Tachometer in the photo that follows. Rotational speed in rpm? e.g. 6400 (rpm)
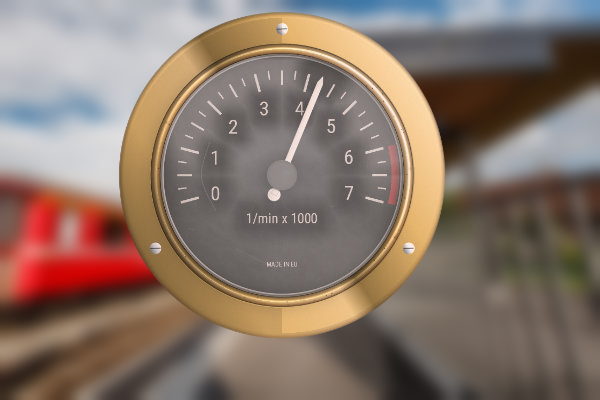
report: 4250 (rpm)
